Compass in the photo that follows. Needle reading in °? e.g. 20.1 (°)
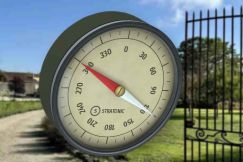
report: 300 (°)
